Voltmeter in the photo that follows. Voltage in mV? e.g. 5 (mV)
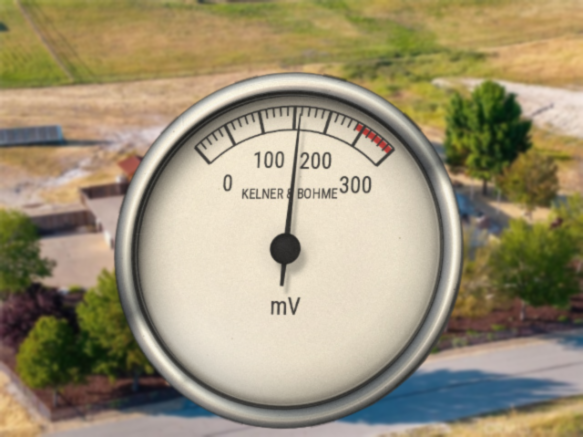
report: 160 (mV)
